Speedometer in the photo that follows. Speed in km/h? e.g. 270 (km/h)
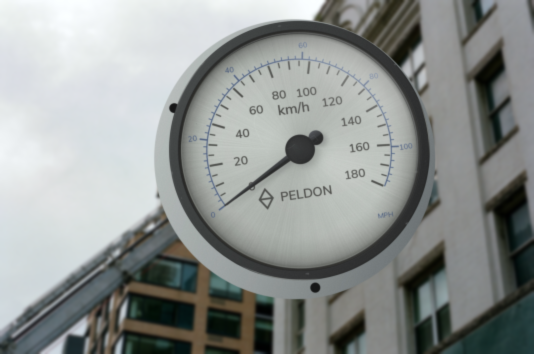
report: 0 (km/h)
